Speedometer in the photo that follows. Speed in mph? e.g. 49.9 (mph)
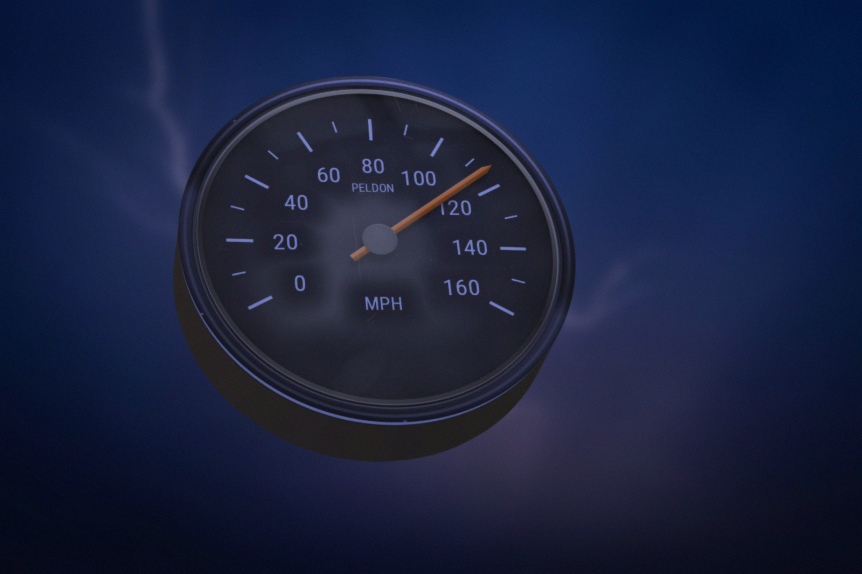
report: 115 (mph)
